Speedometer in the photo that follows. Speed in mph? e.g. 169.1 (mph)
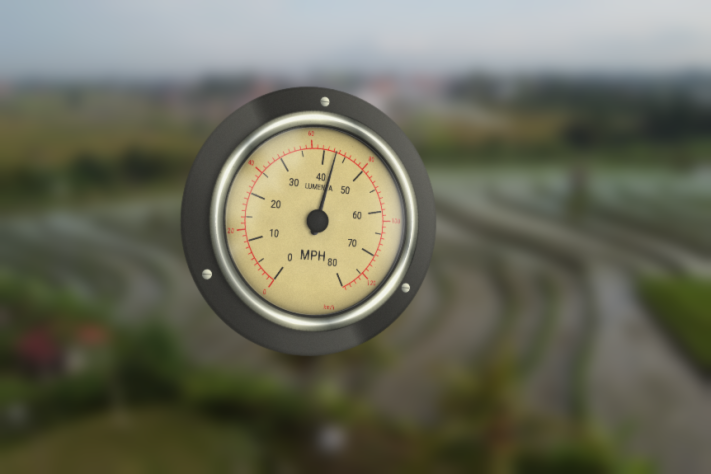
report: 42.5 (mph)
